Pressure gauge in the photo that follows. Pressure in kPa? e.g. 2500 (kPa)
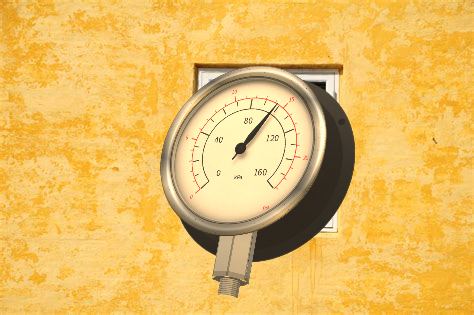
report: 100 (kPa)
